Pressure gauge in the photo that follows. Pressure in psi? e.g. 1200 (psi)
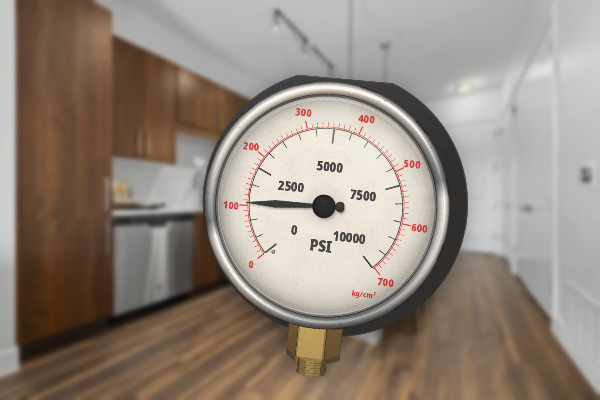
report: 1500 (psi)
